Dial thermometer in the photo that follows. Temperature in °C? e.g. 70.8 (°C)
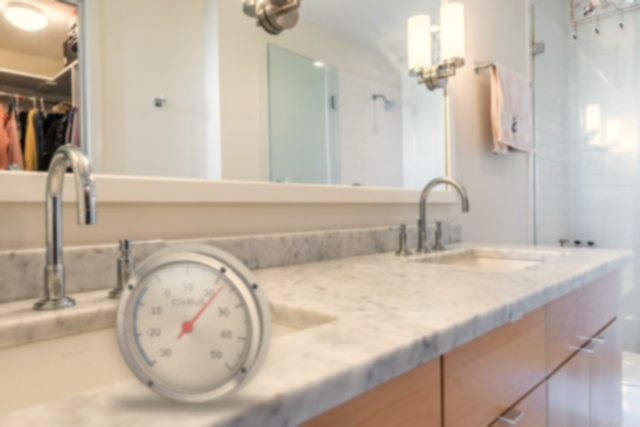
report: 22.5 (°C)
